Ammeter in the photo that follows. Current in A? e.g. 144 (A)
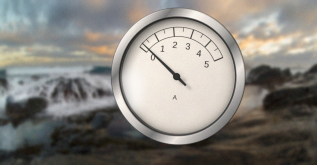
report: 0.25 (A)
